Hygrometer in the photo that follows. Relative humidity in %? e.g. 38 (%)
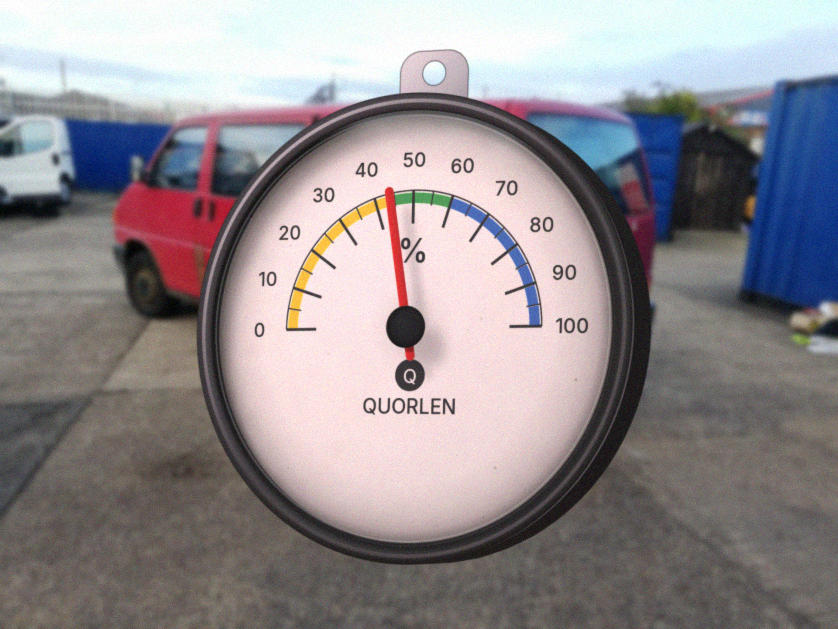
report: 45 (%)
